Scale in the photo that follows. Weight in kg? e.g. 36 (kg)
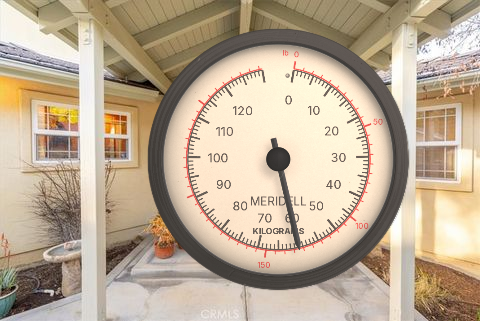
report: 60 (kg)
